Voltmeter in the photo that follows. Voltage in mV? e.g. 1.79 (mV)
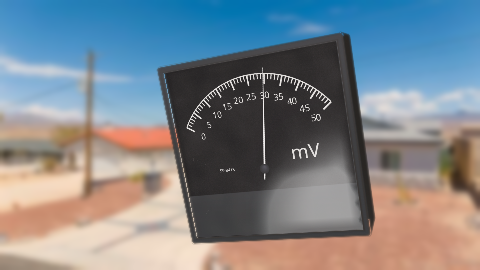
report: 30 (mV)
